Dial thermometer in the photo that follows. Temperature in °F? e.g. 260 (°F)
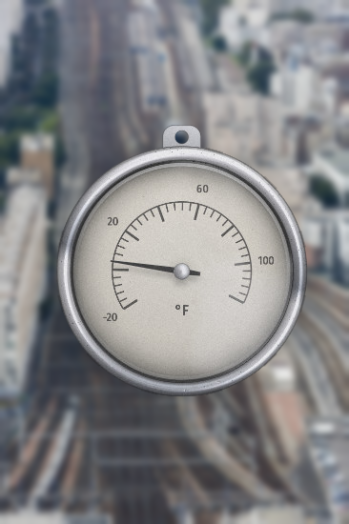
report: 4 (°F)
